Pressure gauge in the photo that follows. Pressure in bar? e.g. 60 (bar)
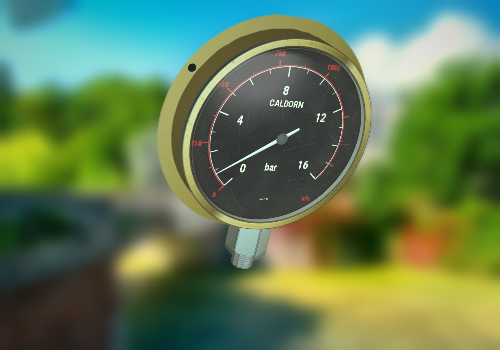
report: 1 (bar)
